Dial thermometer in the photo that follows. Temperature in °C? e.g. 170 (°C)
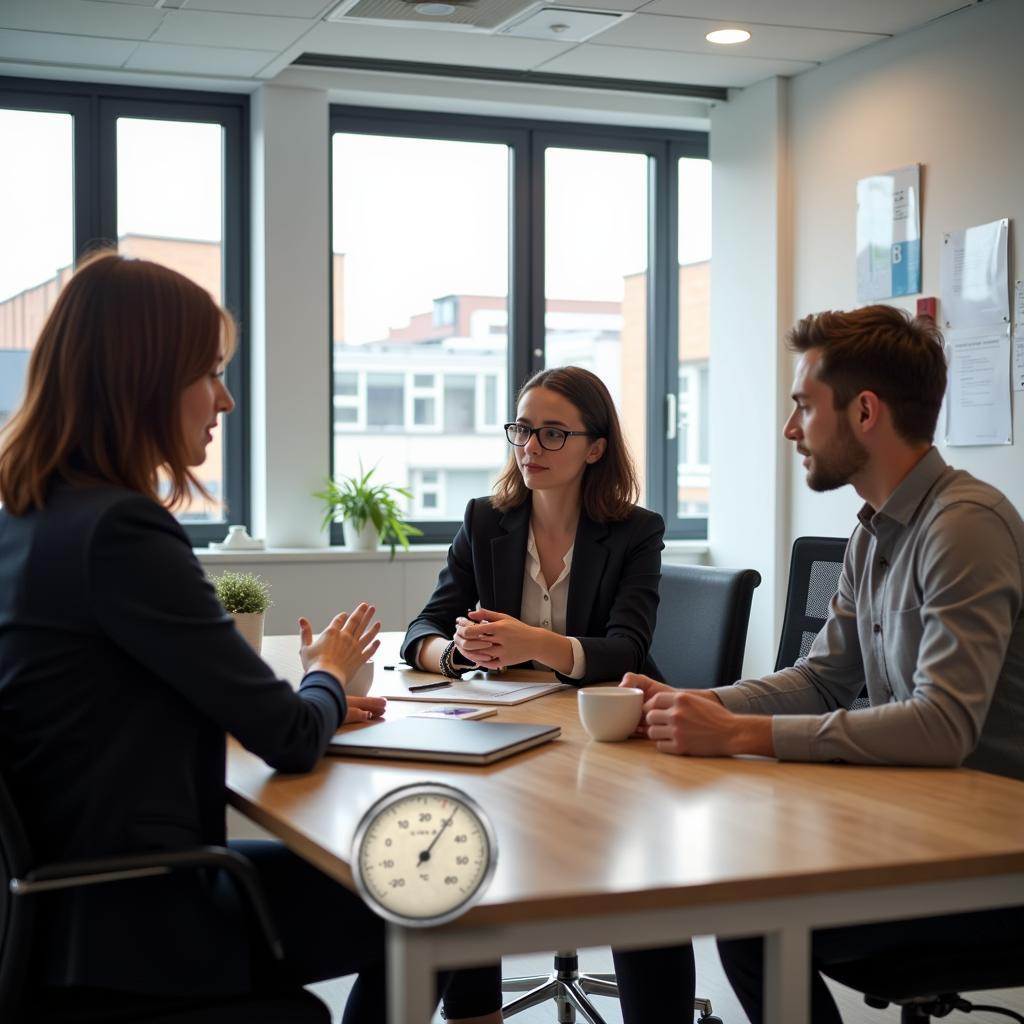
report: 30 (°C)
